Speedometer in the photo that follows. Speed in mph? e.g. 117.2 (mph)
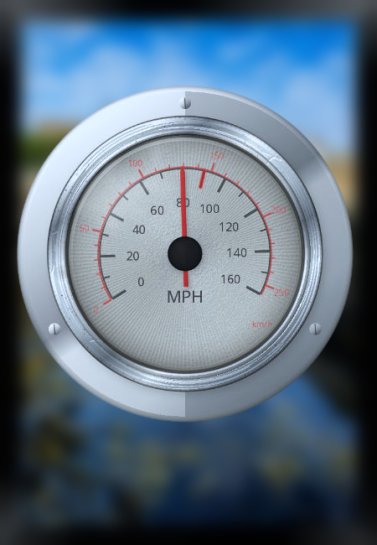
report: 80 (mph)
